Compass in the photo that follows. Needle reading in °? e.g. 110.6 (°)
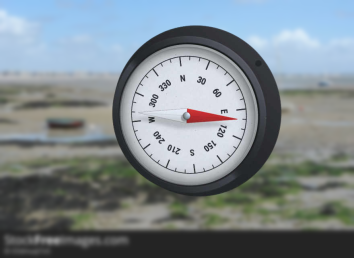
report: 100 (°)
